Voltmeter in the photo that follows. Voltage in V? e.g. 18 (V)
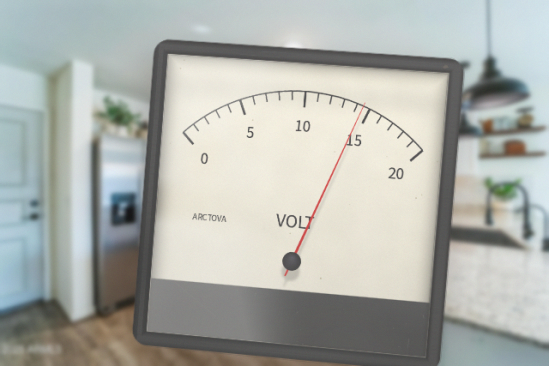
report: 14.5 (V)
